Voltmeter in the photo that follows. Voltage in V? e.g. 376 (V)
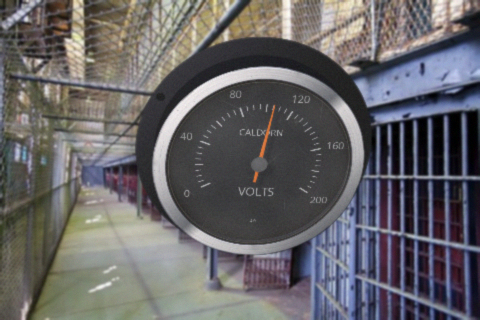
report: 105 (V)
